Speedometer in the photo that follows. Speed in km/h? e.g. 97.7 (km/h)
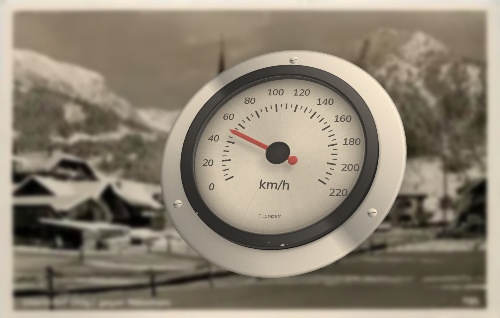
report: 50 (km/h)
